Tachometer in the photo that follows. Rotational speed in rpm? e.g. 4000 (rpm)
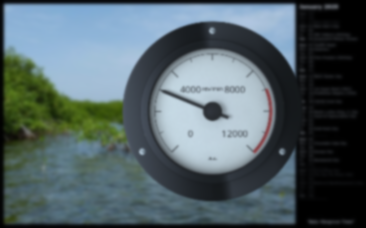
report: 3000 (rpm)
